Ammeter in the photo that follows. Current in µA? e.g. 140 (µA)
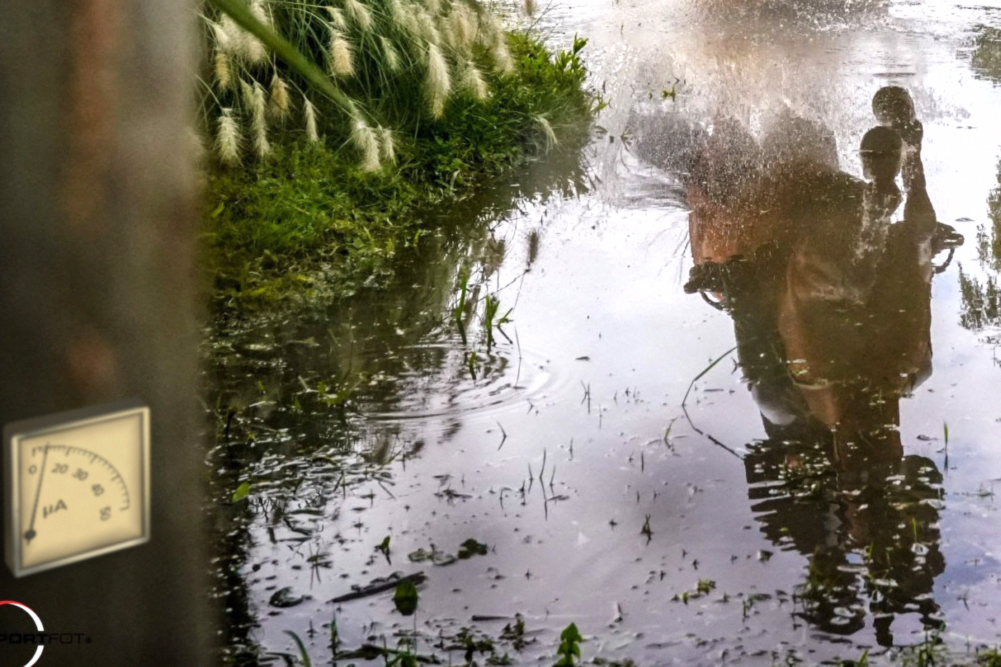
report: 10 (µA)
